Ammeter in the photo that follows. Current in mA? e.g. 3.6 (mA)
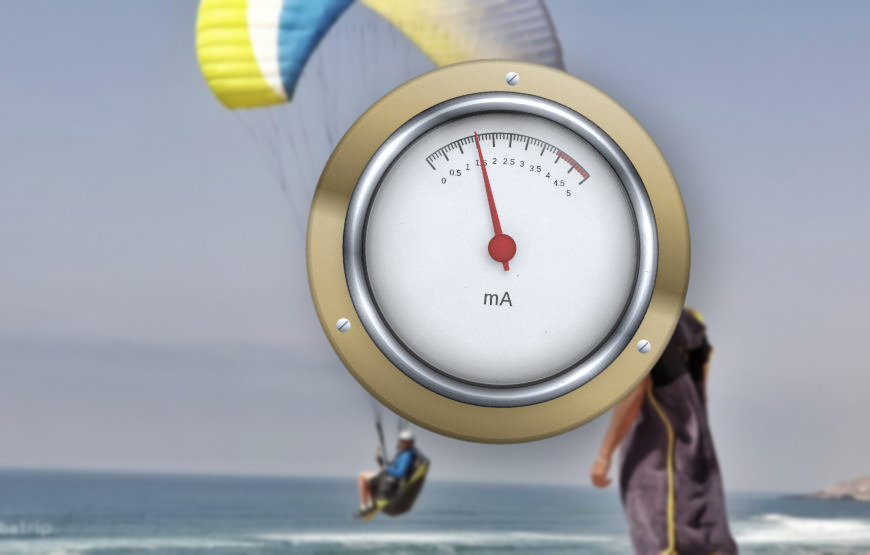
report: 1.5 (mA)
